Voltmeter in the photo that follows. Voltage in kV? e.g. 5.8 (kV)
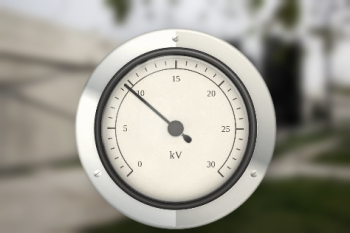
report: 9.5 (kV)
